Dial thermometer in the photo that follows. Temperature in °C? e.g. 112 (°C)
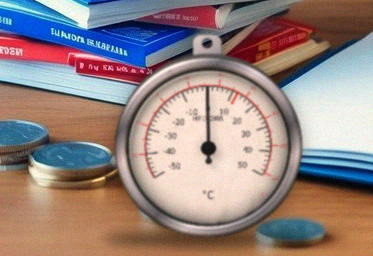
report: 0 (°C)
